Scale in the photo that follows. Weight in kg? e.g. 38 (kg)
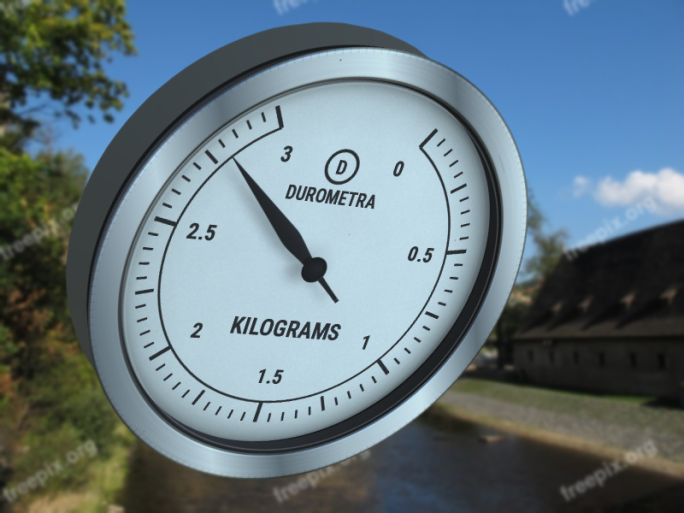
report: 2.8 (kg)
